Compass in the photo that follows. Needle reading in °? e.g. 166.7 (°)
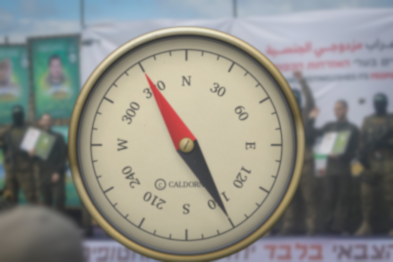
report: 330 (°)
